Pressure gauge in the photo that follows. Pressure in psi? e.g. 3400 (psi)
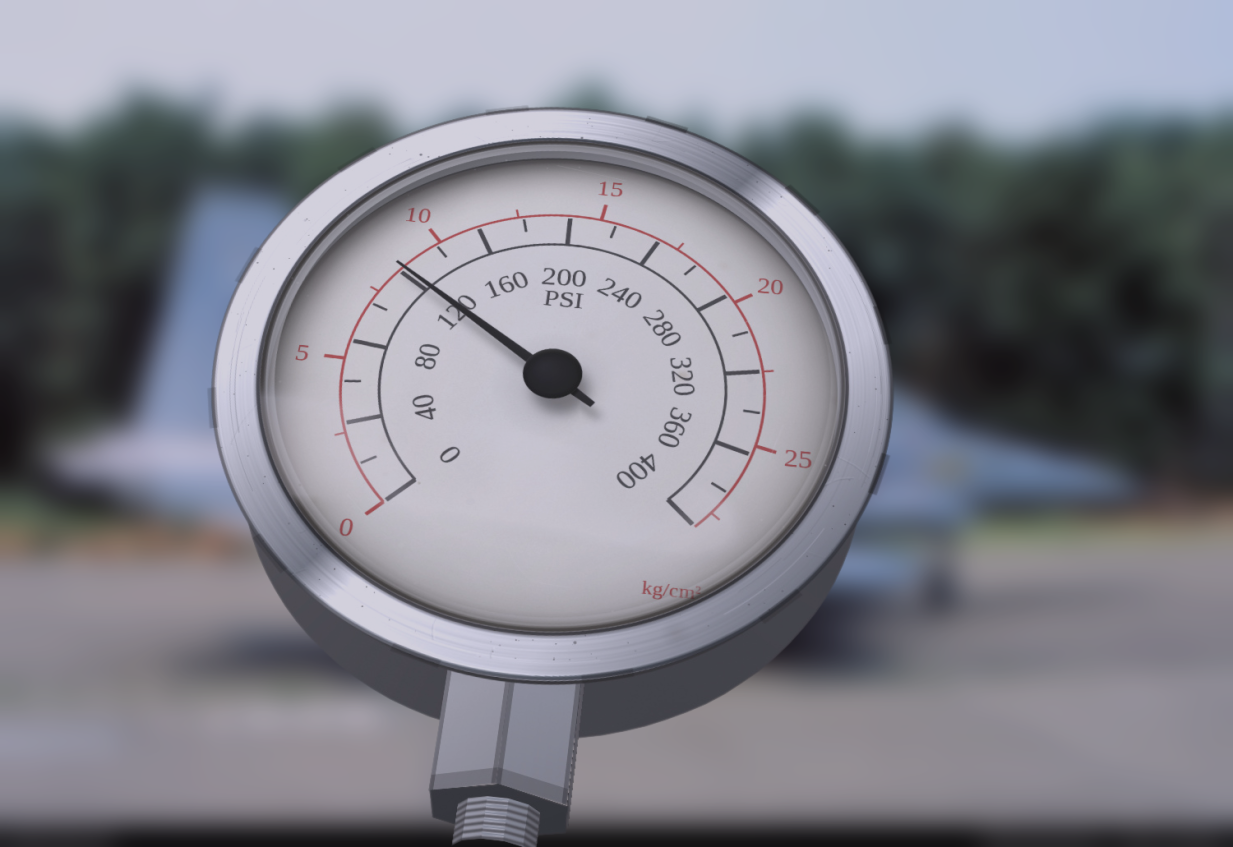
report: 120 (psi)
